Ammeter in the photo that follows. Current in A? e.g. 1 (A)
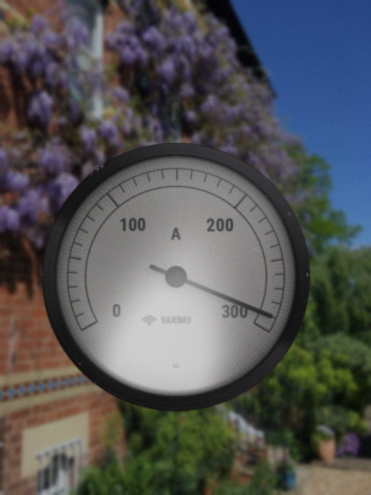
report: 290 (A)
